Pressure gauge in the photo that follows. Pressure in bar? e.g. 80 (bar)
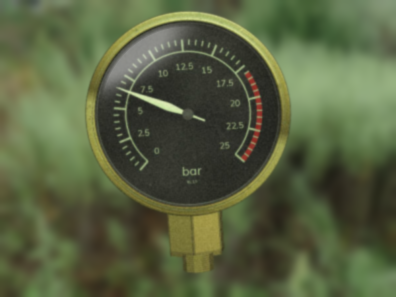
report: 6.5 (bar)
